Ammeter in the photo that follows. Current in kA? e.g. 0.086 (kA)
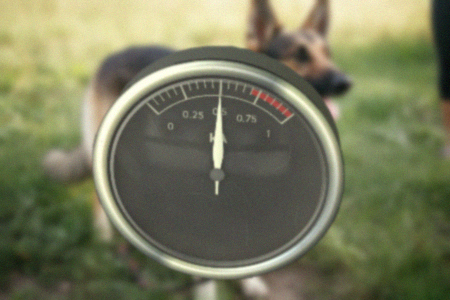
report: 0.5 (kA)
